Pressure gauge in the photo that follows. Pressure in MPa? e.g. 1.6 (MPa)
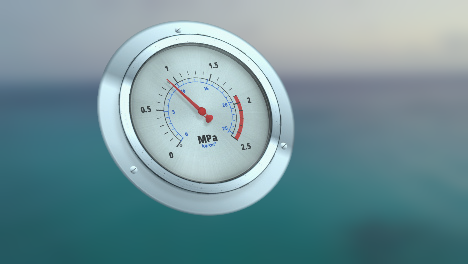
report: 0.9 (MPa)
